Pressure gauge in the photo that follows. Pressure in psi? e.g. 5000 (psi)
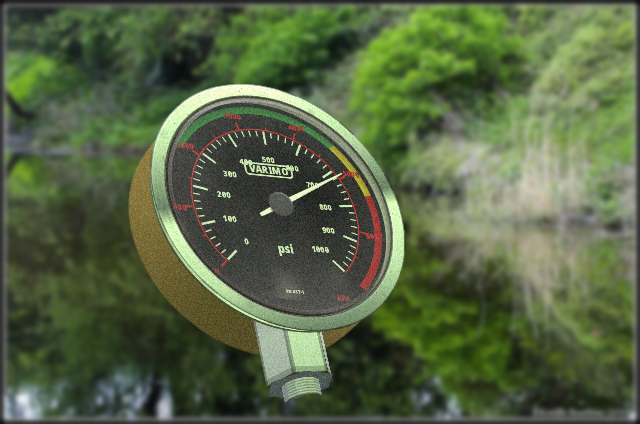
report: 720 (psi)
